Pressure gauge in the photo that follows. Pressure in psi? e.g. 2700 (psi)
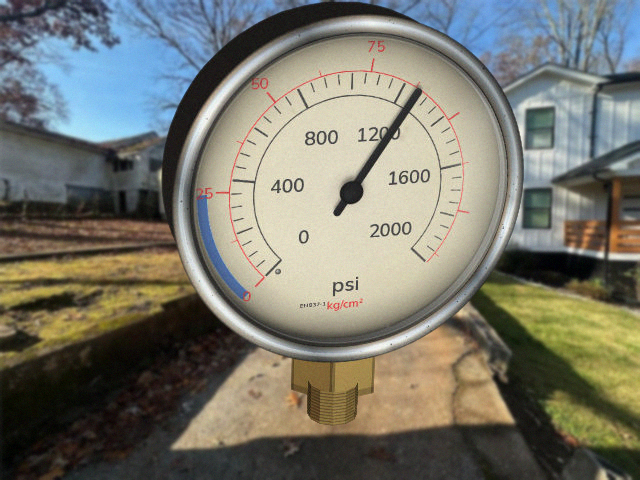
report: 1250 (psi)
